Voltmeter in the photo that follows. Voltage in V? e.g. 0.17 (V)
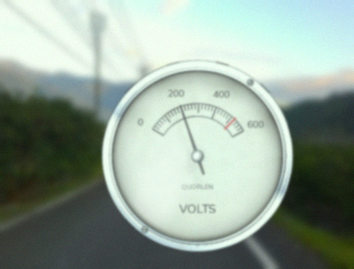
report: 200 (V)
